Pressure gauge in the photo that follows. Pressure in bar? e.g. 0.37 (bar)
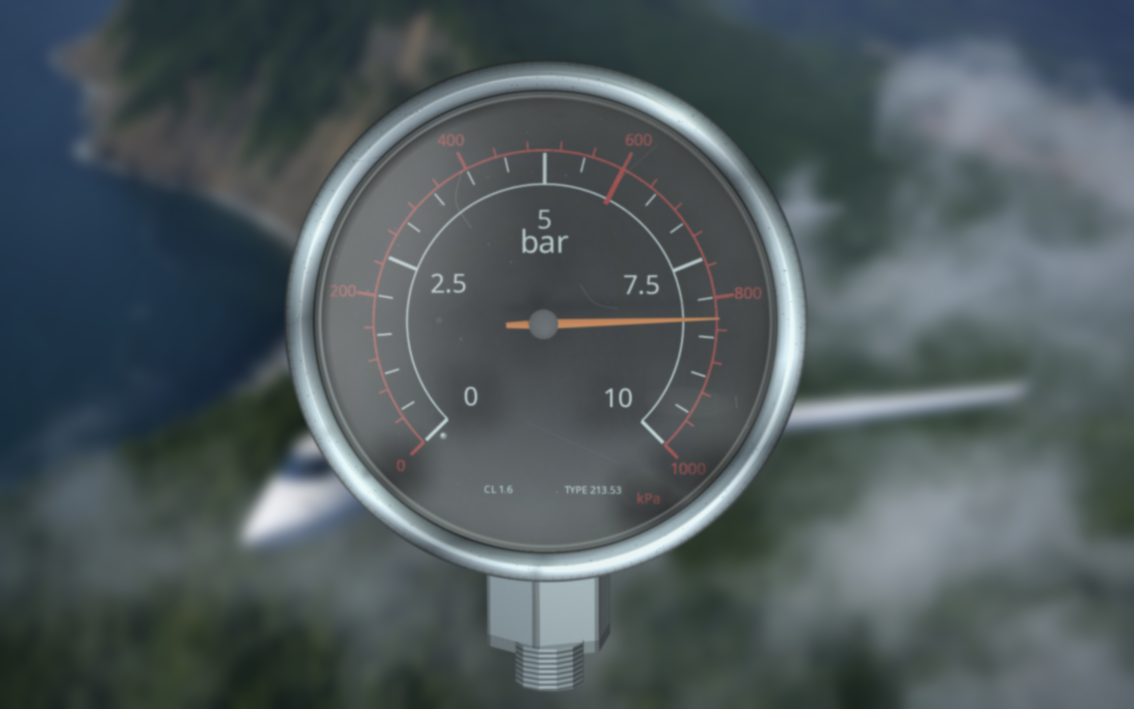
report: 8.25 (bar)
